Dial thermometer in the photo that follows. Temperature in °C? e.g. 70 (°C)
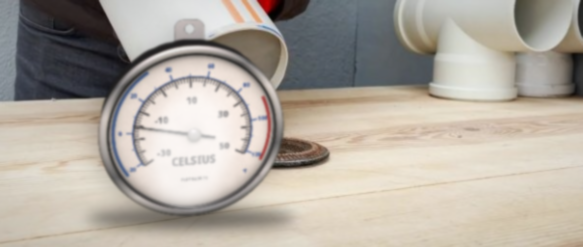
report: -15 (°C)
